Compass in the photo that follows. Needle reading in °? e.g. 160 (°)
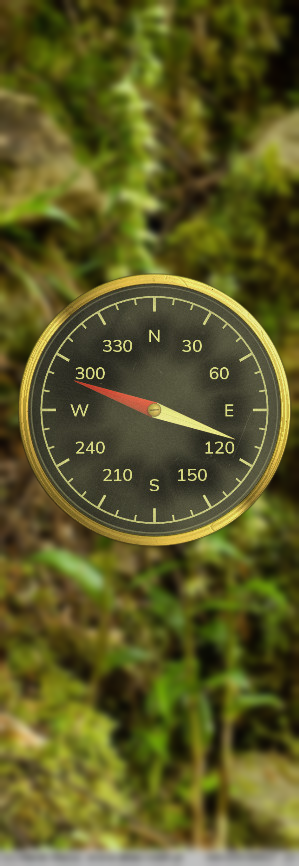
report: 290 (°)
